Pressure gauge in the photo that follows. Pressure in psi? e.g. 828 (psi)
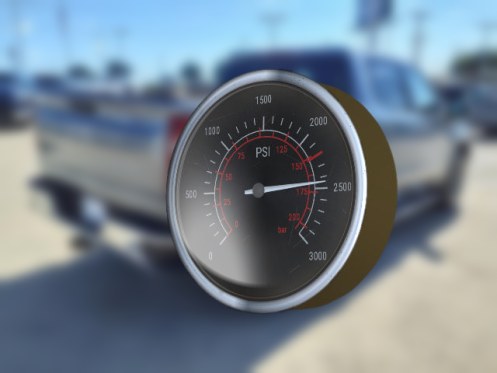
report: 2450 (psi)
